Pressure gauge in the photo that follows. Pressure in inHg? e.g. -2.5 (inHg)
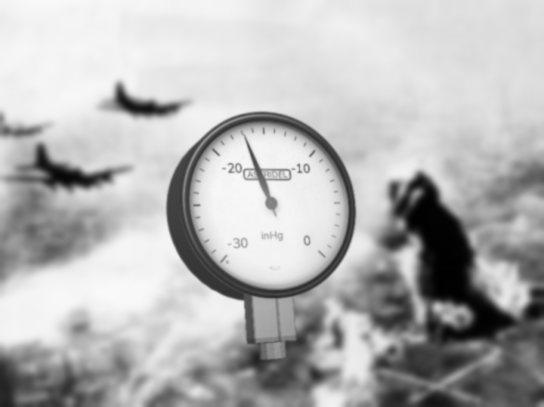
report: -17 (inHg)
